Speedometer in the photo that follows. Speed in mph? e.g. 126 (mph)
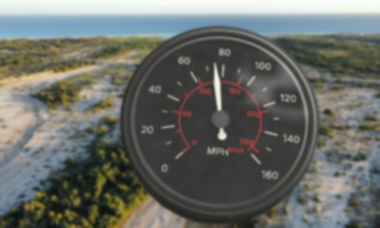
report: 75 (mph)
